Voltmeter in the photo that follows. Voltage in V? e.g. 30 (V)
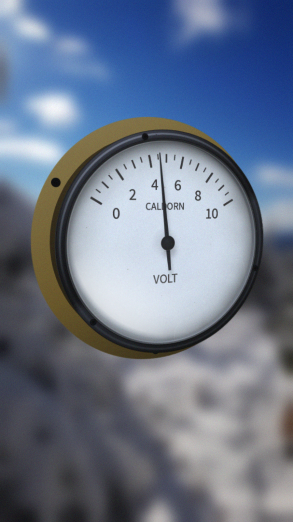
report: 4.5 (V)
